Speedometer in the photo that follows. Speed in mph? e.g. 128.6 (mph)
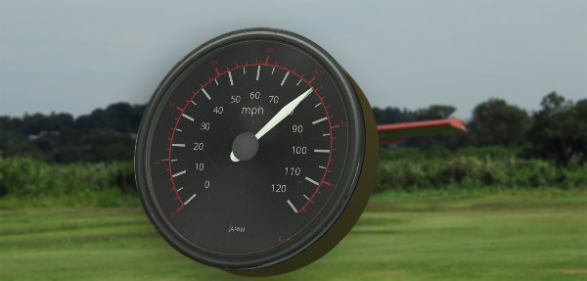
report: 80 (mph)
